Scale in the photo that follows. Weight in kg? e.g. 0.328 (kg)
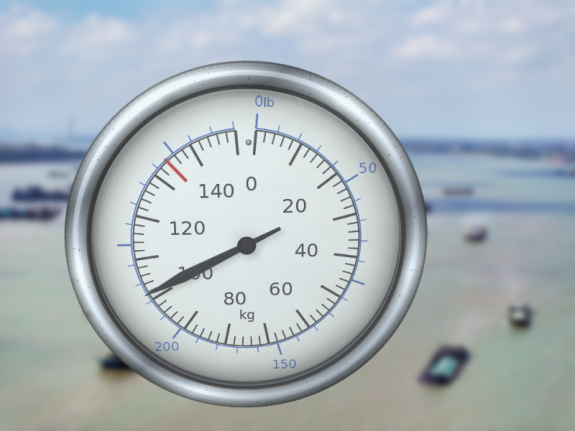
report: 102 (kg)
